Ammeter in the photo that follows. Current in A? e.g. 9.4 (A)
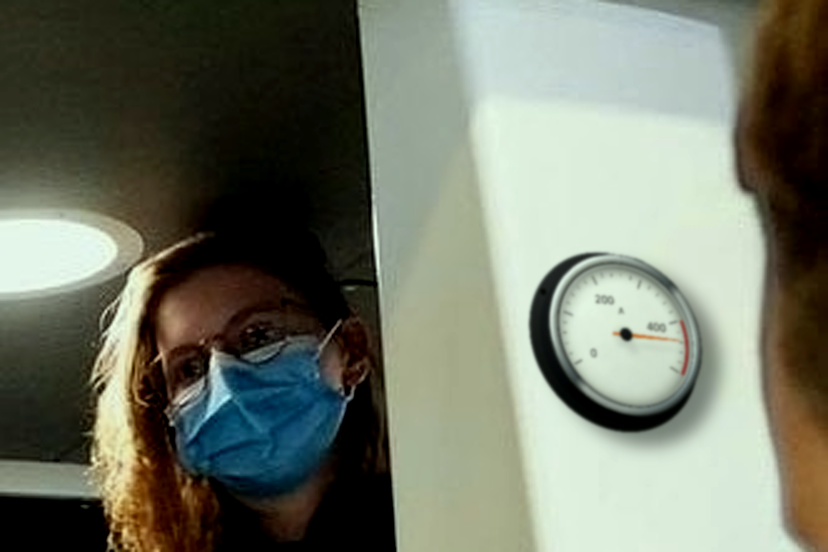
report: 440 (A)
